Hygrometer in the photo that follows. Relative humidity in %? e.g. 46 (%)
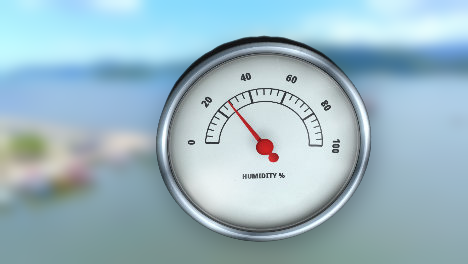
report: 28 (%)
